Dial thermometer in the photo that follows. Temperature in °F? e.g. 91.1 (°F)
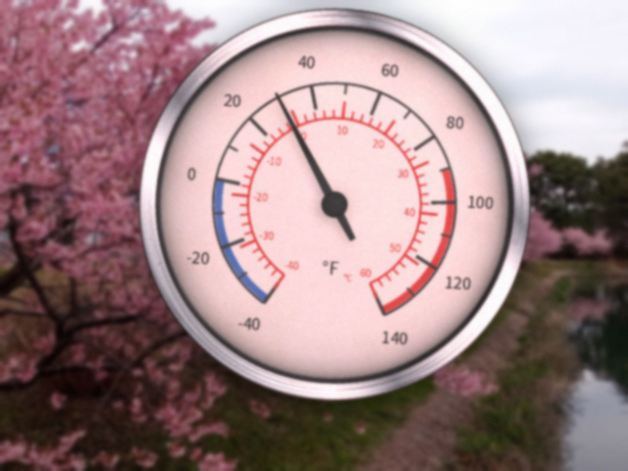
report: 30 (°F)
